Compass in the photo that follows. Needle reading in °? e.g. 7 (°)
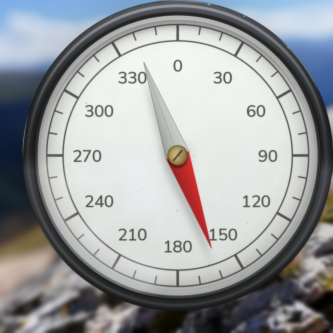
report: 160 (°)
